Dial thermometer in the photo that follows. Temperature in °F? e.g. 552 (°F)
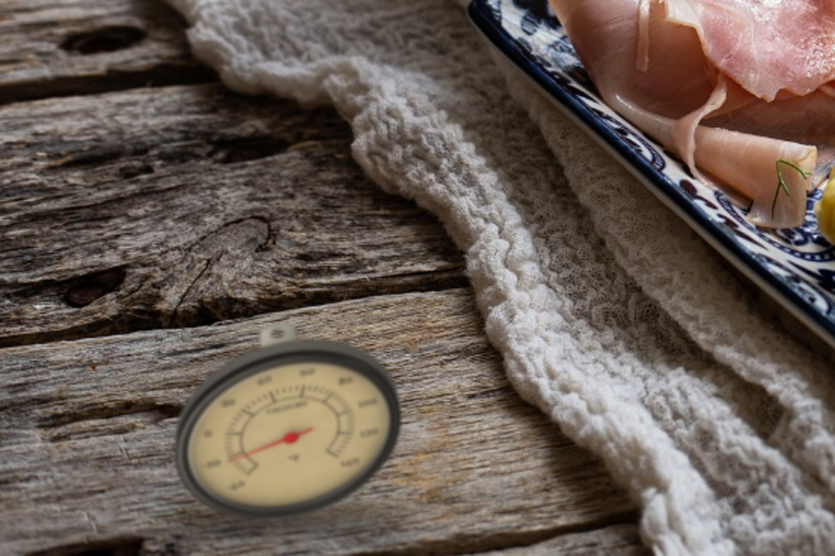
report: -20 (°F)
